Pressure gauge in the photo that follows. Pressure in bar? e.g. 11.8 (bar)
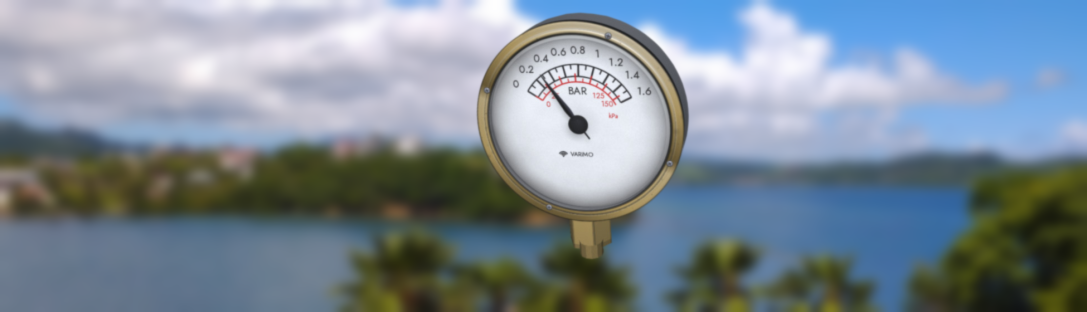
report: 0.3 (bar)
